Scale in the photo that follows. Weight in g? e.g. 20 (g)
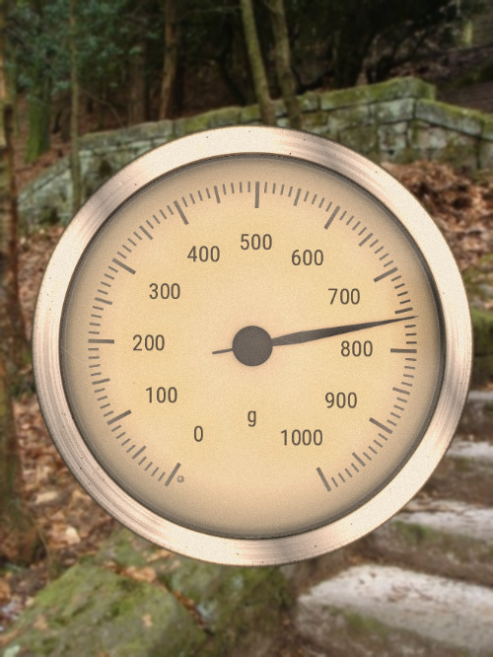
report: 760 (g)
